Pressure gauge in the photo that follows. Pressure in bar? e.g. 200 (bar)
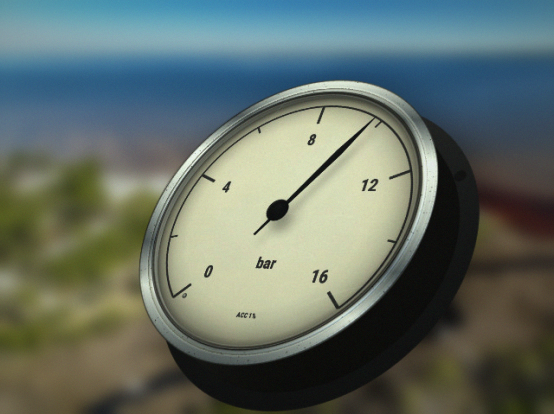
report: 10 (bar)
